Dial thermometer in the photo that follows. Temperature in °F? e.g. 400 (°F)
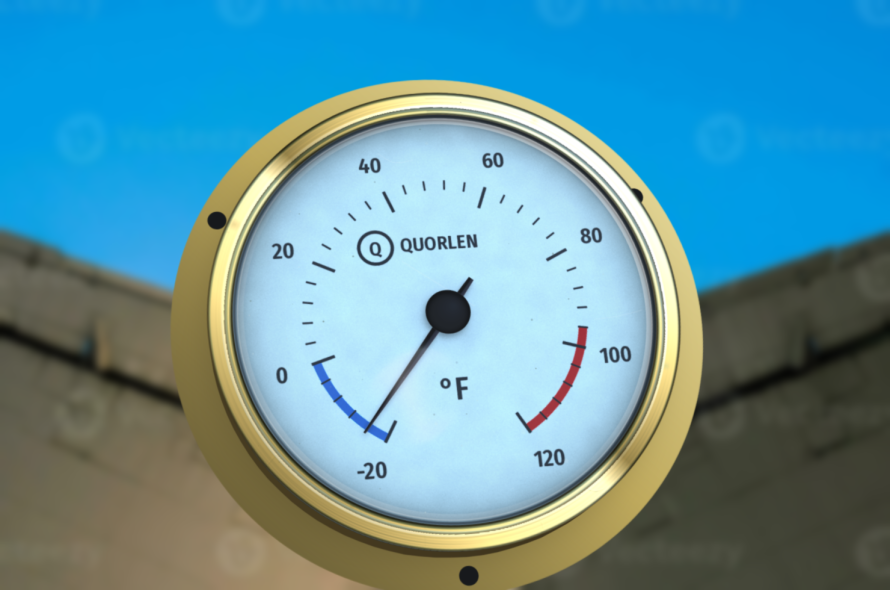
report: -16 (°F)
